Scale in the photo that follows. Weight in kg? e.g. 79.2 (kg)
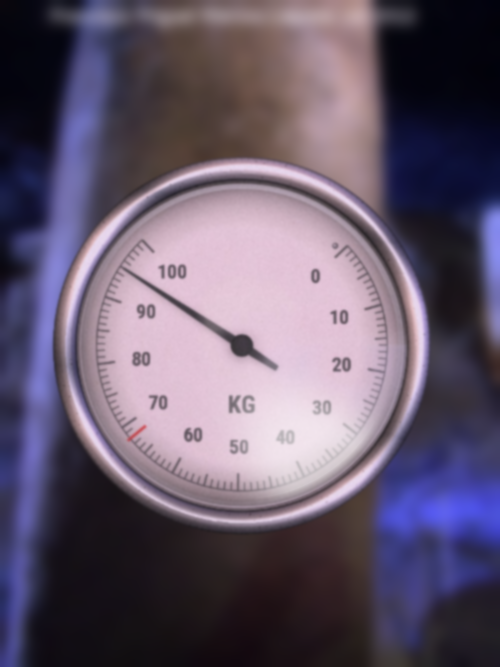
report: 95 (kg)
